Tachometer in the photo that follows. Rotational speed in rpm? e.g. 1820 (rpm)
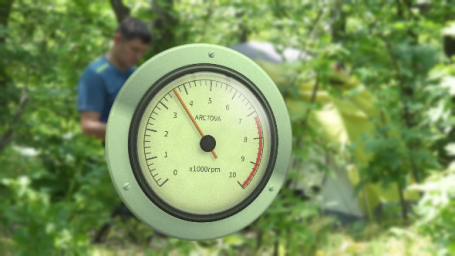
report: 3600 (rpm)
